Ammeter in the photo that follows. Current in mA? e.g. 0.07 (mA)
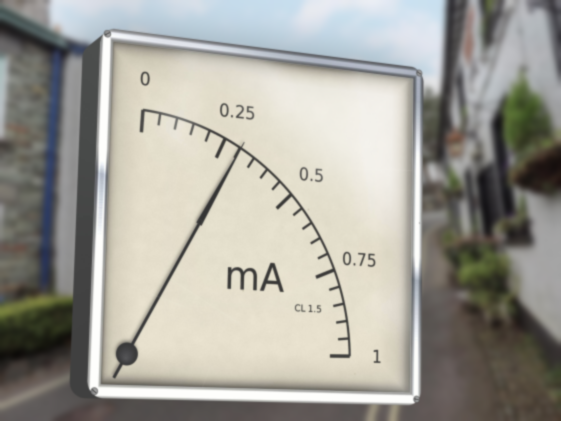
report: 0.3 (mA)
